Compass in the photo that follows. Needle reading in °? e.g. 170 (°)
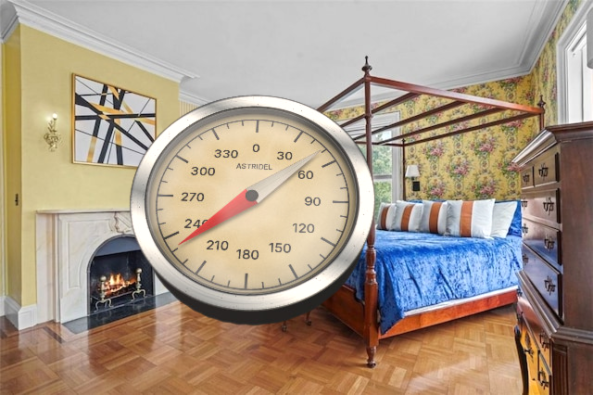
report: 230 (°)
